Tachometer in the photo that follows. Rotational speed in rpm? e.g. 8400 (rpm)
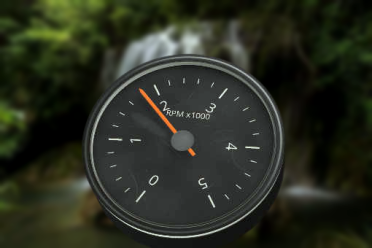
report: 1800 (rpm)
